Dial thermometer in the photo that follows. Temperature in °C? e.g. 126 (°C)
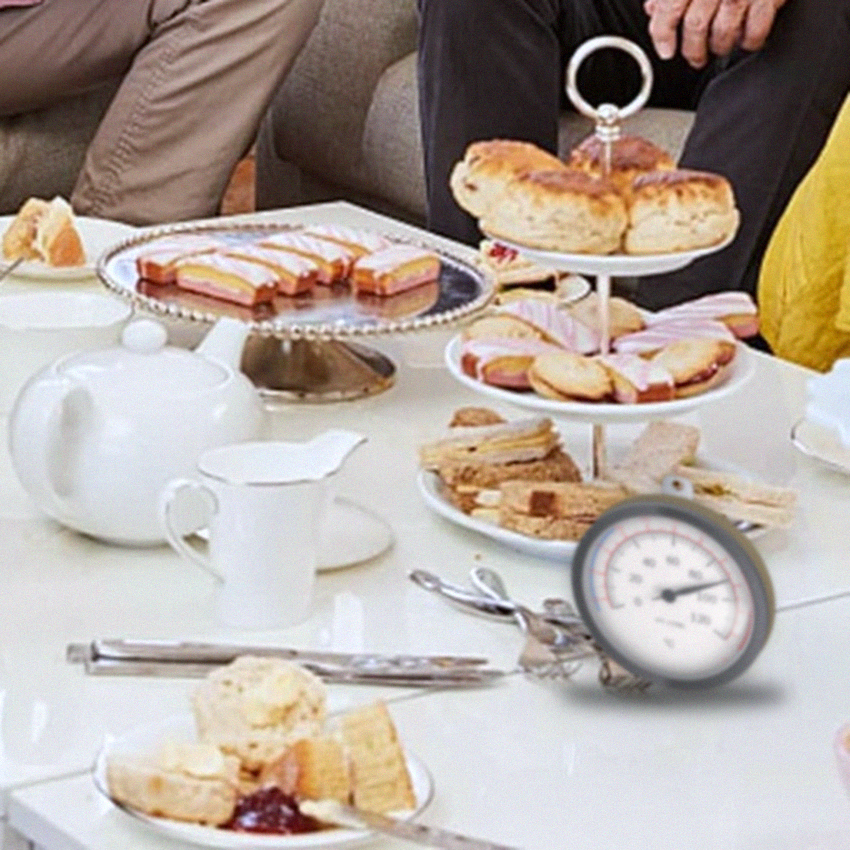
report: 90 (°C)
